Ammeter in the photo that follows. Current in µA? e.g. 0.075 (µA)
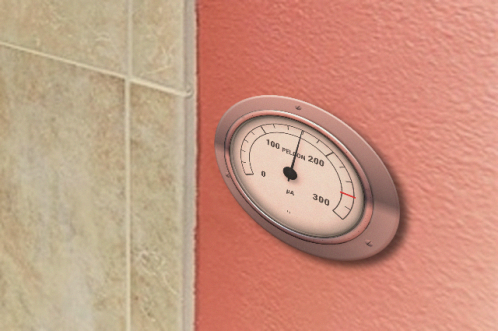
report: 160 (µA)
